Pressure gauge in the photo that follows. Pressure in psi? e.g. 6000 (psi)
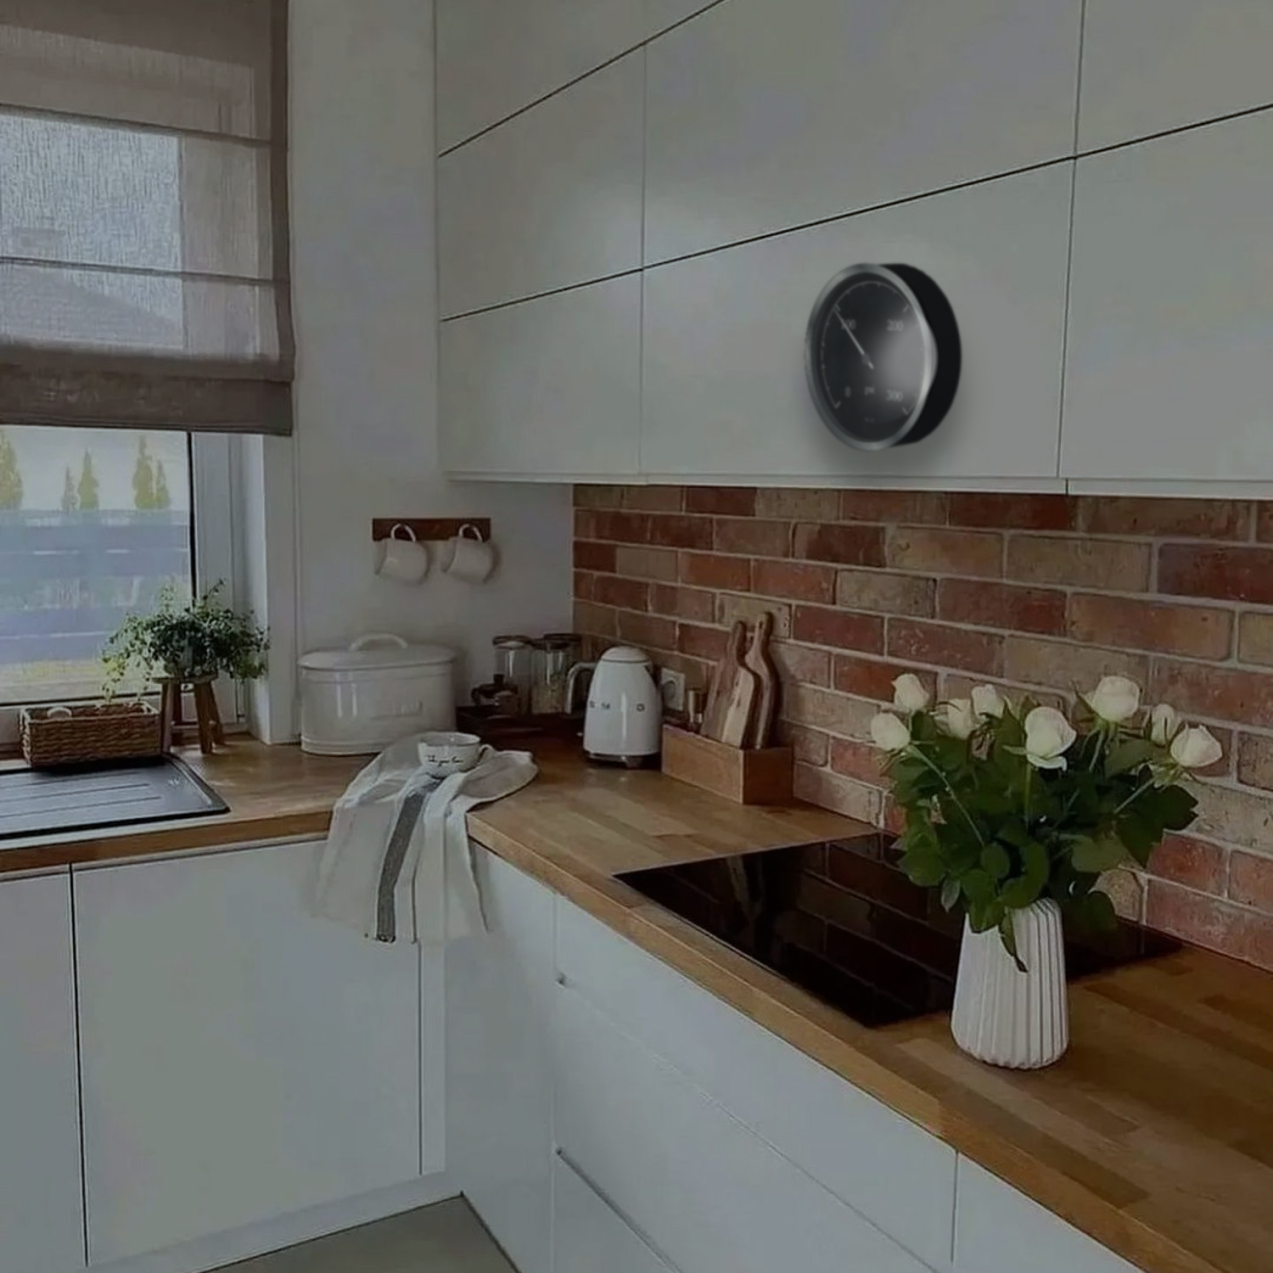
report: 100 (psi)
